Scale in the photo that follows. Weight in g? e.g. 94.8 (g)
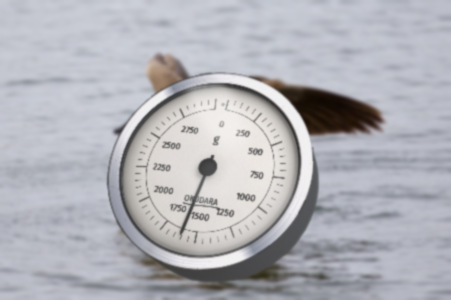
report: 1600 (g)
